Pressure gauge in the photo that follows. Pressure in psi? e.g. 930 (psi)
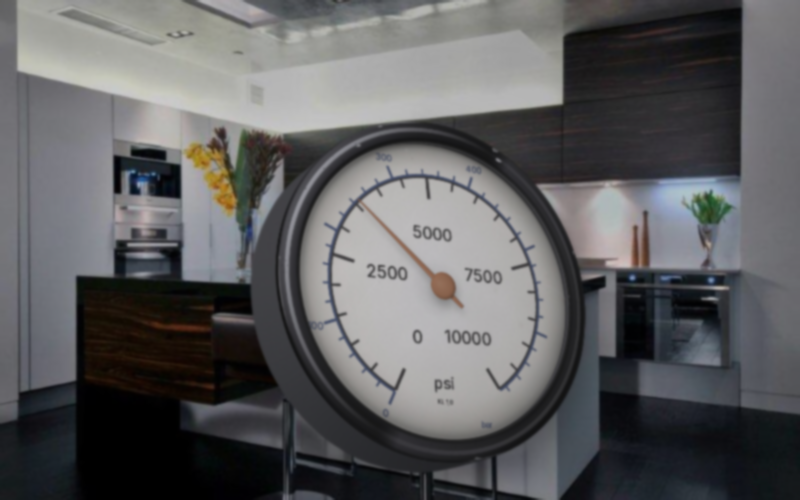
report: 3500 (psi)
